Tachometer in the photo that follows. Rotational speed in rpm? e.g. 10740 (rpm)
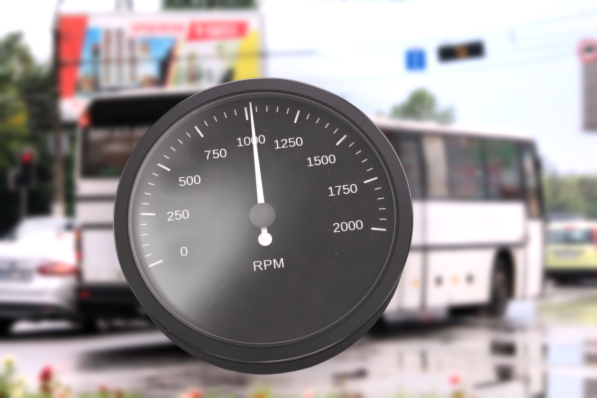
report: 1025 (rpm)
